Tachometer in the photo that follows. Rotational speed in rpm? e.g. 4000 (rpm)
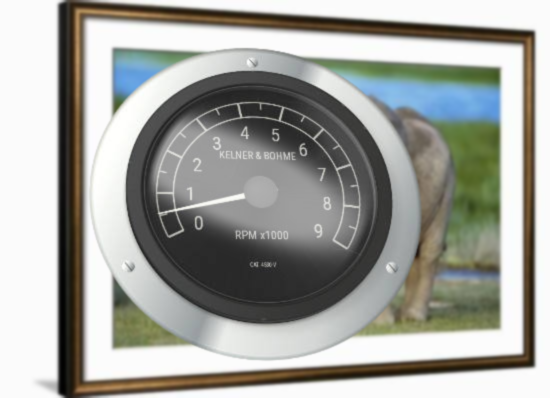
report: 500 (rpm)
